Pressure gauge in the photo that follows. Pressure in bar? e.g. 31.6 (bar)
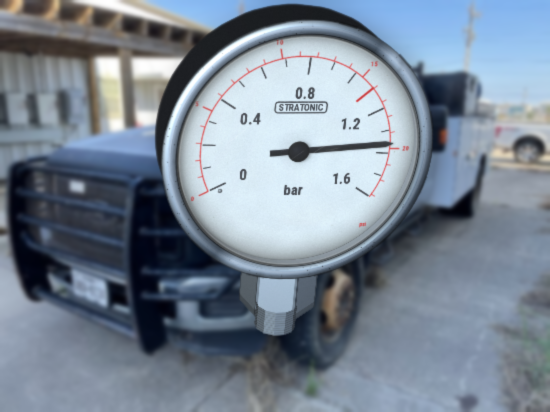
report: 1.35 (bar)
